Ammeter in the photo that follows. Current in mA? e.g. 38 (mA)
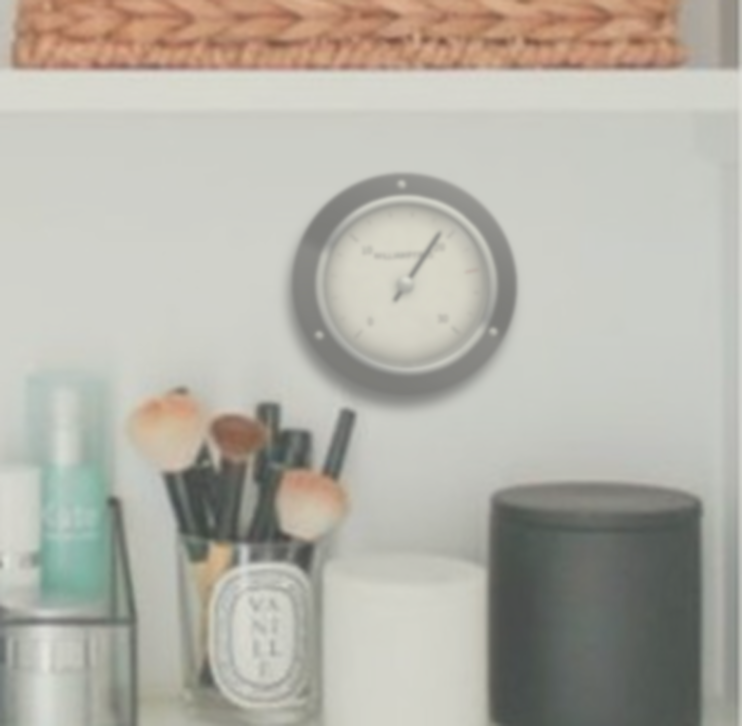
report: 19 (mA)
